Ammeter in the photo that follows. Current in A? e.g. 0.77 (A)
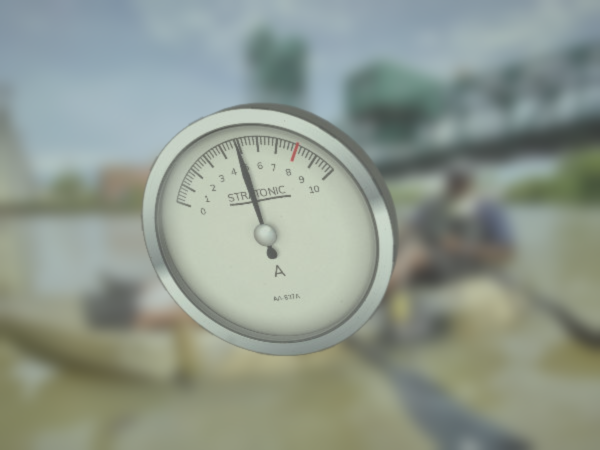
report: 5 (A)
